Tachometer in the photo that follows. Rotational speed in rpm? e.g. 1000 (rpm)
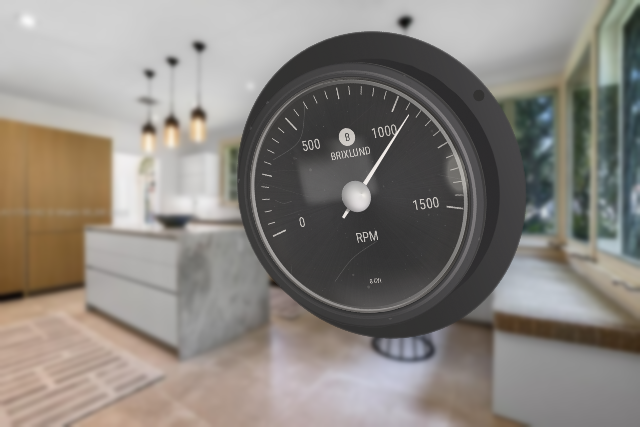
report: 1075 (rpm)
